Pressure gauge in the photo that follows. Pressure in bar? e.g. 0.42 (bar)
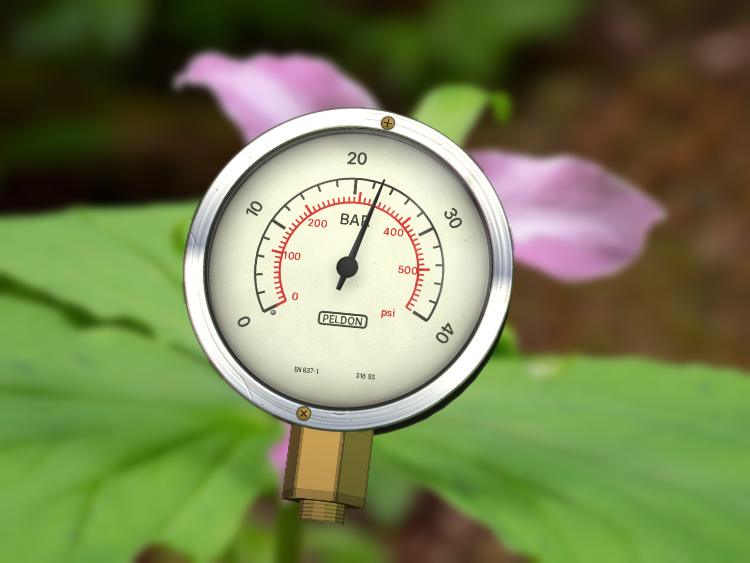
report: 23 (bar)
